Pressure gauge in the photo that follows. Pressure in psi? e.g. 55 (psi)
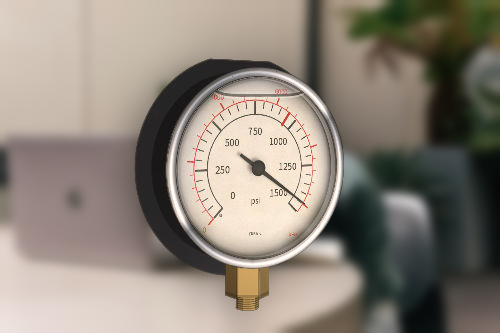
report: 1450 (psi)
